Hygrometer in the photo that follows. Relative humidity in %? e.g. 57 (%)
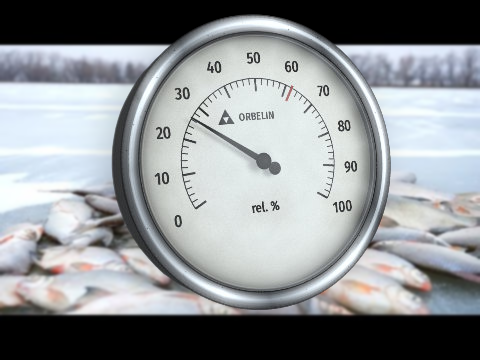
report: 26 (%)
